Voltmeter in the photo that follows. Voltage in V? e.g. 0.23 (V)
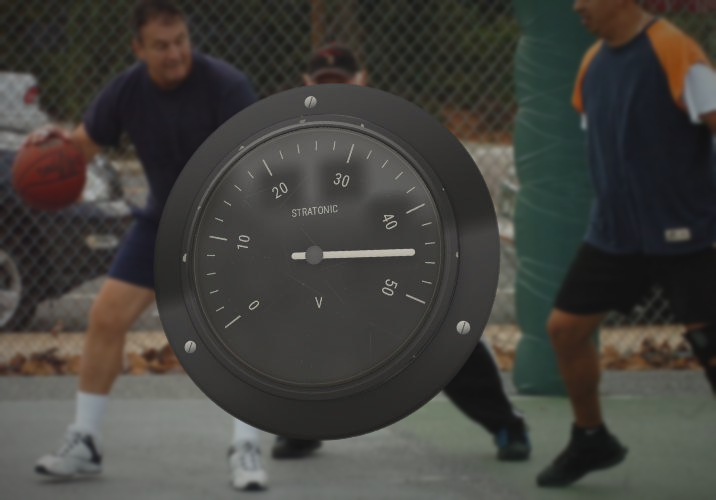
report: 45 (V)
